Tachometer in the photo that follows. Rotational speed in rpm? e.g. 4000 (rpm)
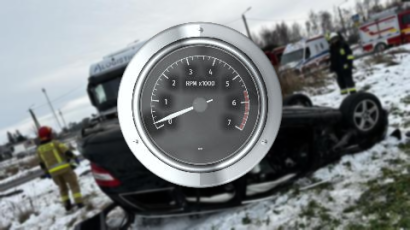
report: 200 (rpm)
